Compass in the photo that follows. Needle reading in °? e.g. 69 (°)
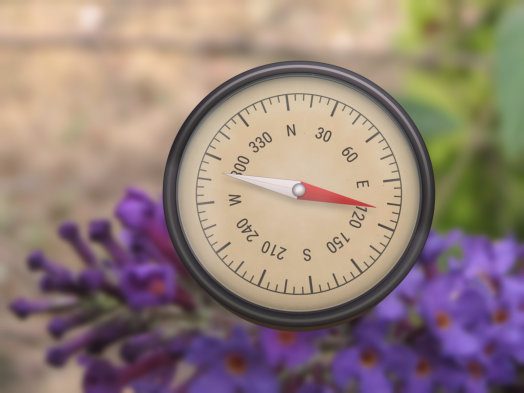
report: 110 (°)
